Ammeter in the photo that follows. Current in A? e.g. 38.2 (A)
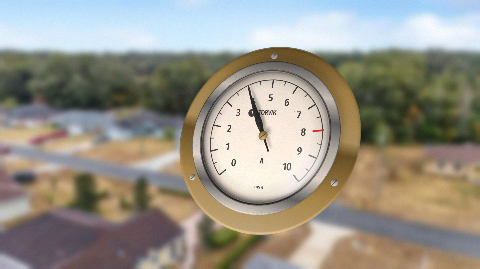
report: 4 (A)
